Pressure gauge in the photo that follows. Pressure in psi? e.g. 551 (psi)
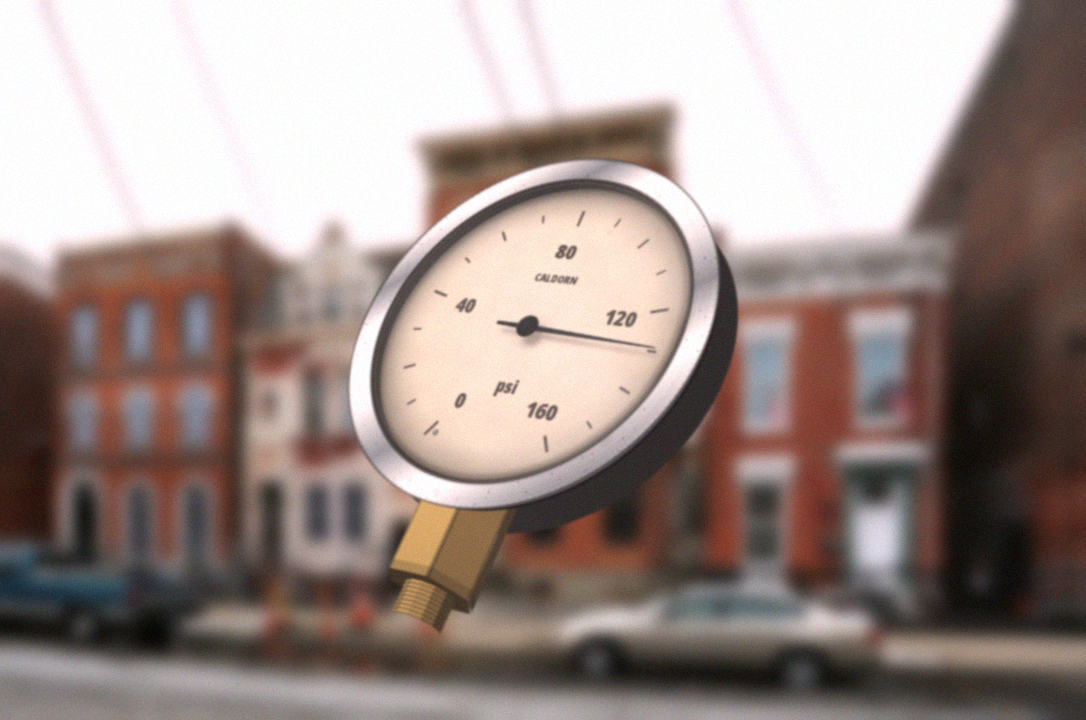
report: 130 (psi)
